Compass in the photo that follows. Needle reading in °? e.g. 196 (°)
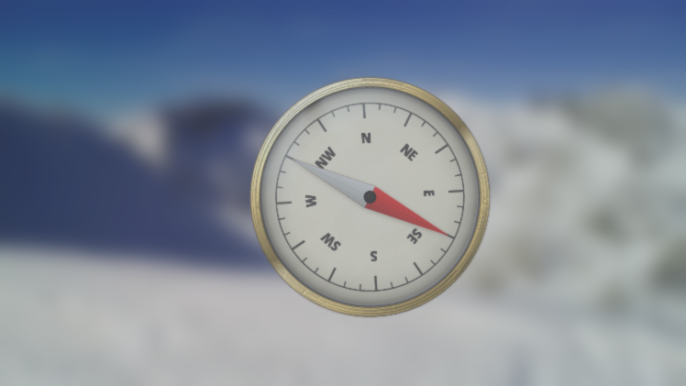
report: 120 (°)
